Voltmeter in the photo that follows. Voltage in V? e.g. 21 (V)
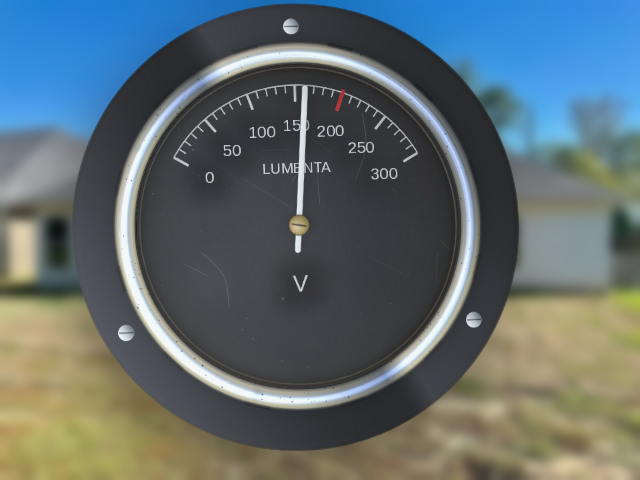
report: 160 (V)
